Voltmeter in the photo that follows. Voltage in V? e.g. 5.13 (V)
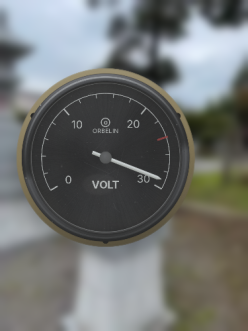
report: 29 (V)
